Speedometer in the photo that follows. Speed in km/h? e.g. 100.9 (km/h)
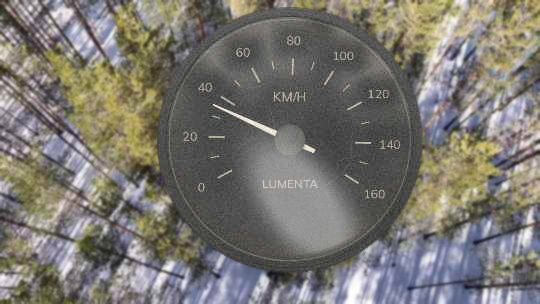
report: 35 (km/h)
